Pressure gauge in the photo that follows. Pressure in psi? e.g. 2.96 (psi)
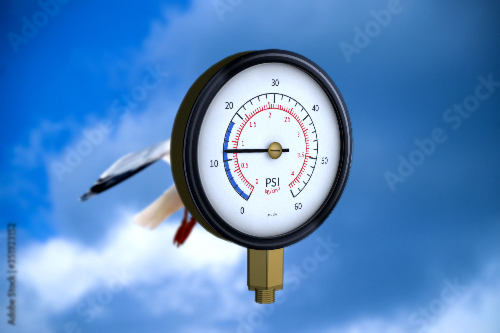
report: 12 (psi)
